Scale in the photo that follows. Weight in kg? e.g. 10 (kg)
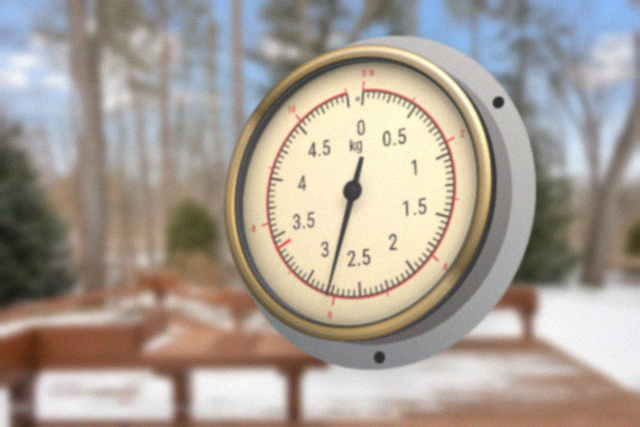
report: 2.75 (kg)
